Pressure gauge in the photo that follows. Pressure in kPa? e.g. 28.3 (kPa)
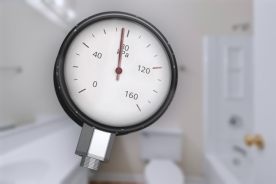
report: 75 (kPa)
